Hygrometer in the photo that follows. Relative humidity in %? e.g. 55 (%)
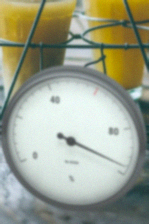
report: 96 (%)
